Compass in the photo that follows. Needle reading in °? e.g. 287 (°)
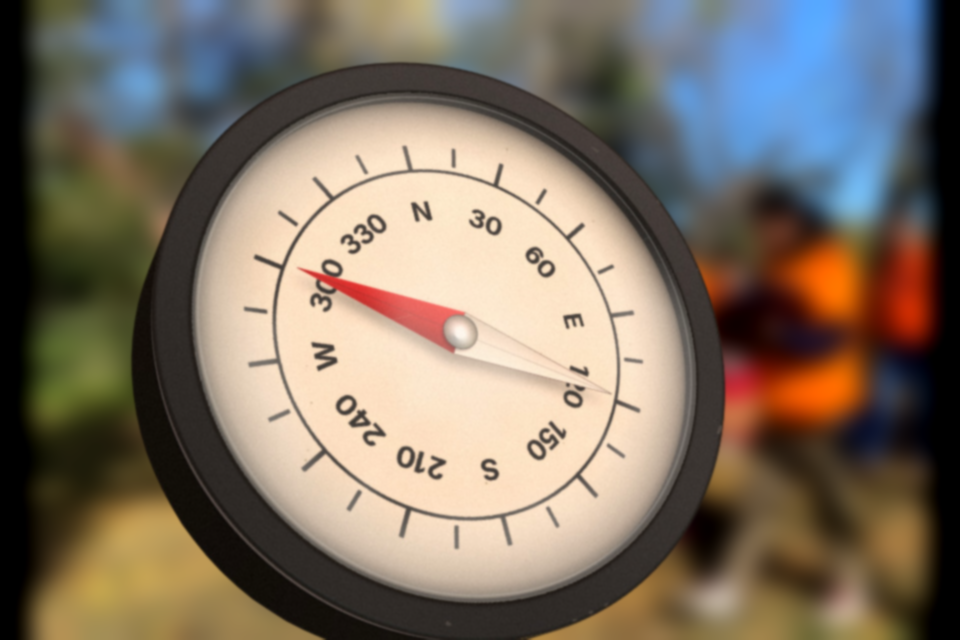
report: 300 (°)
